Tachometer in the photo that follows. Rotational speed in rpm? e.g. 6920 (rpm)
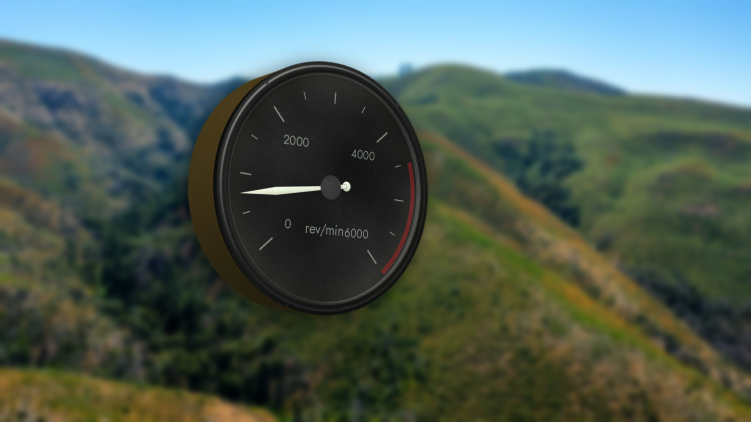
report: 750 (rpm)
